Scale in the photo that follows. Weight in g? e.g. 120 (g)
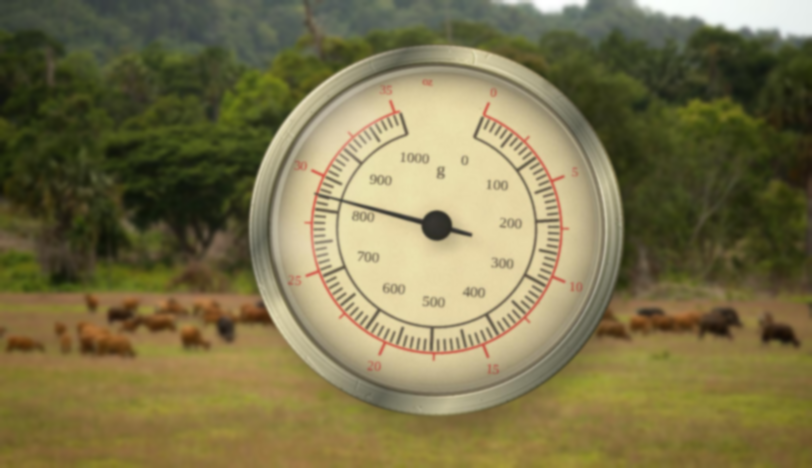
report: 820 (g)
